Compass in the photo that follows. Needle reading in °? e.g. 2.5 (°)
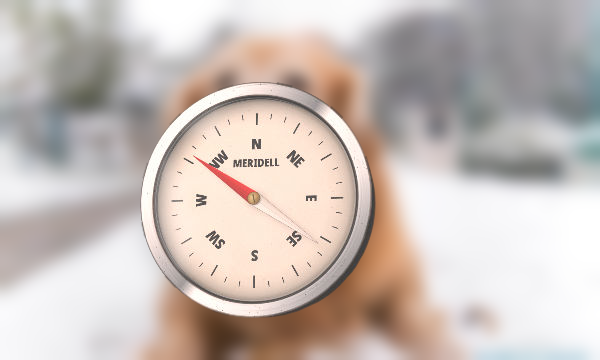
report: 305 (°)
